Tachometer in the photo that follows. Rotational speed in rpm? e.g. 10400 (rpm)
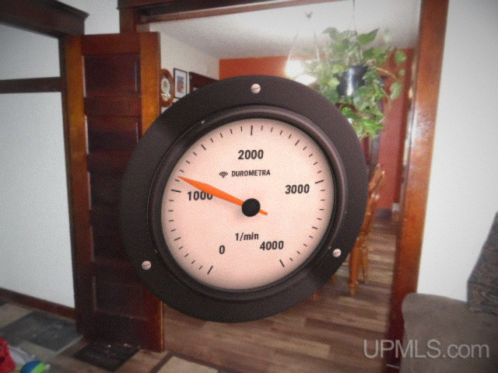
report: 1150 (rpm)
